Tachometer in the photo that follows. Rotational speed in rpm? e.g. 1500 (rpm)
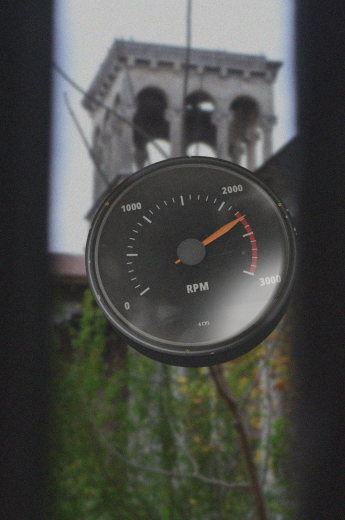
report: 2300 (rpm)
